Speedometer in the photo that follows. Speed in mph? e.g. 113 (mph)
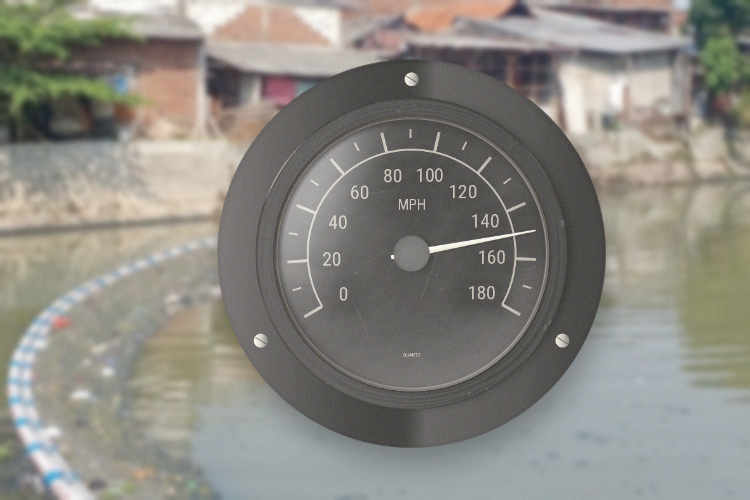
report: 150 (mph)
